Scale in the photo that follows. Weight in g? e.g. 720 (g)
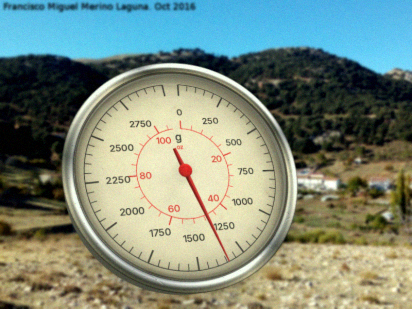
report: 1350 (g)
